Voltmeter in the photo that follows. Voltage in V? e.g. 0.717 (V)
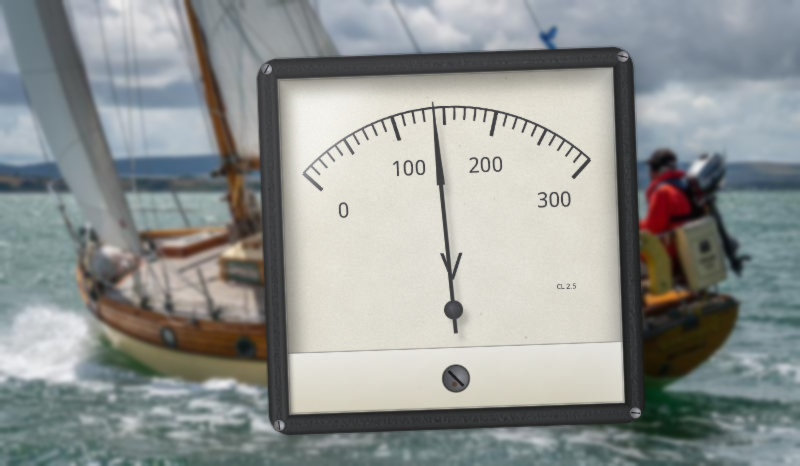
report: 140 (V)
